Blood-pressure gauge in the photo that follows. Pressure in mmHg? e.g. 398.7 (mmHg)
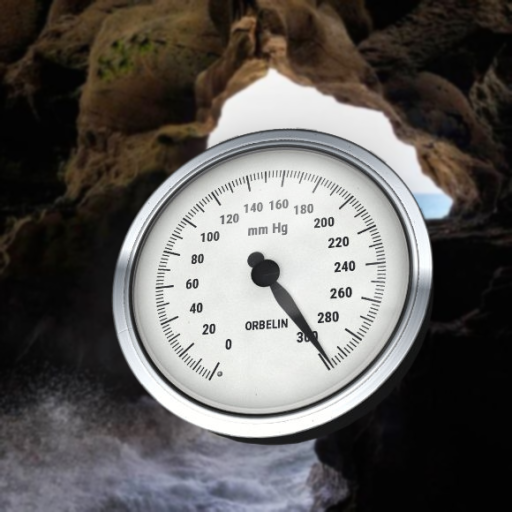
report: 298 (mmHg)
